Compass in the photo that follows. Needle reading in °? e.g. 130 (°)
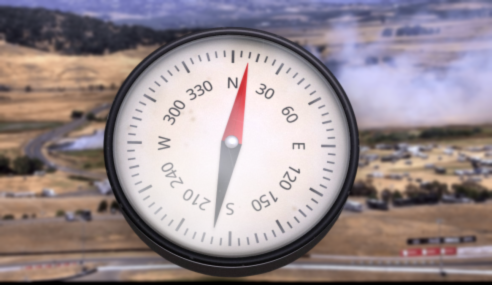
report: 10 (°)
